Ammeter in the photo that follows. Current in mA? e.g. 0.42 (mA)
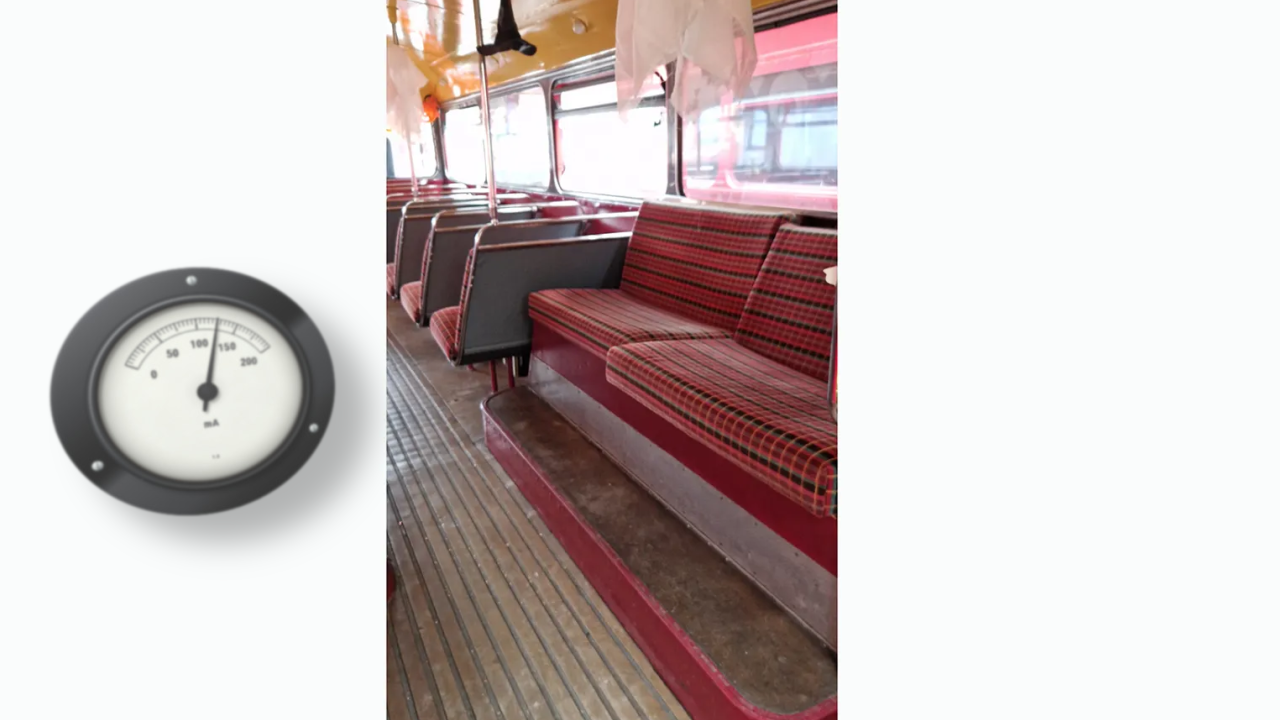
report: 125 (mA)
